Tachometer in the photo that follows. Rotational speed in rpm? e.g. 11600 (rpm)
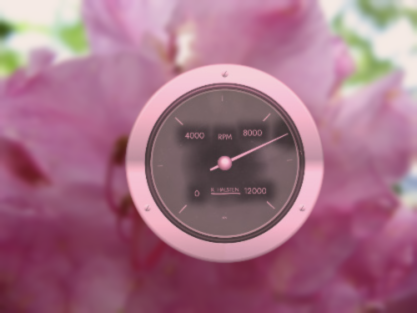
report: 9000 (rpm)
